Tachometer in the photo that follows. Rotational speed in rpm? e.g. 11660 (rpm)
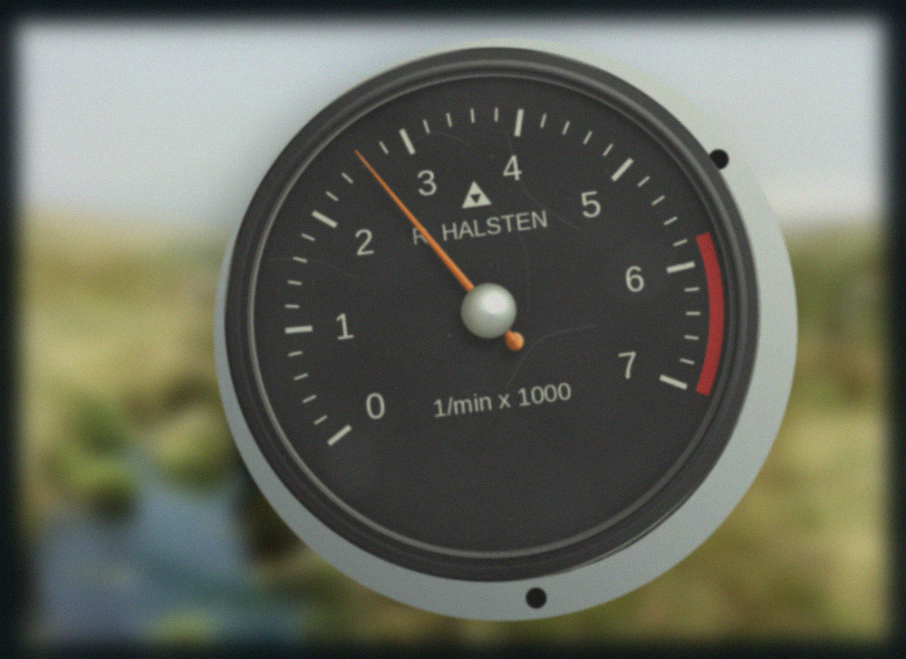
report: 2600 (rpm)
